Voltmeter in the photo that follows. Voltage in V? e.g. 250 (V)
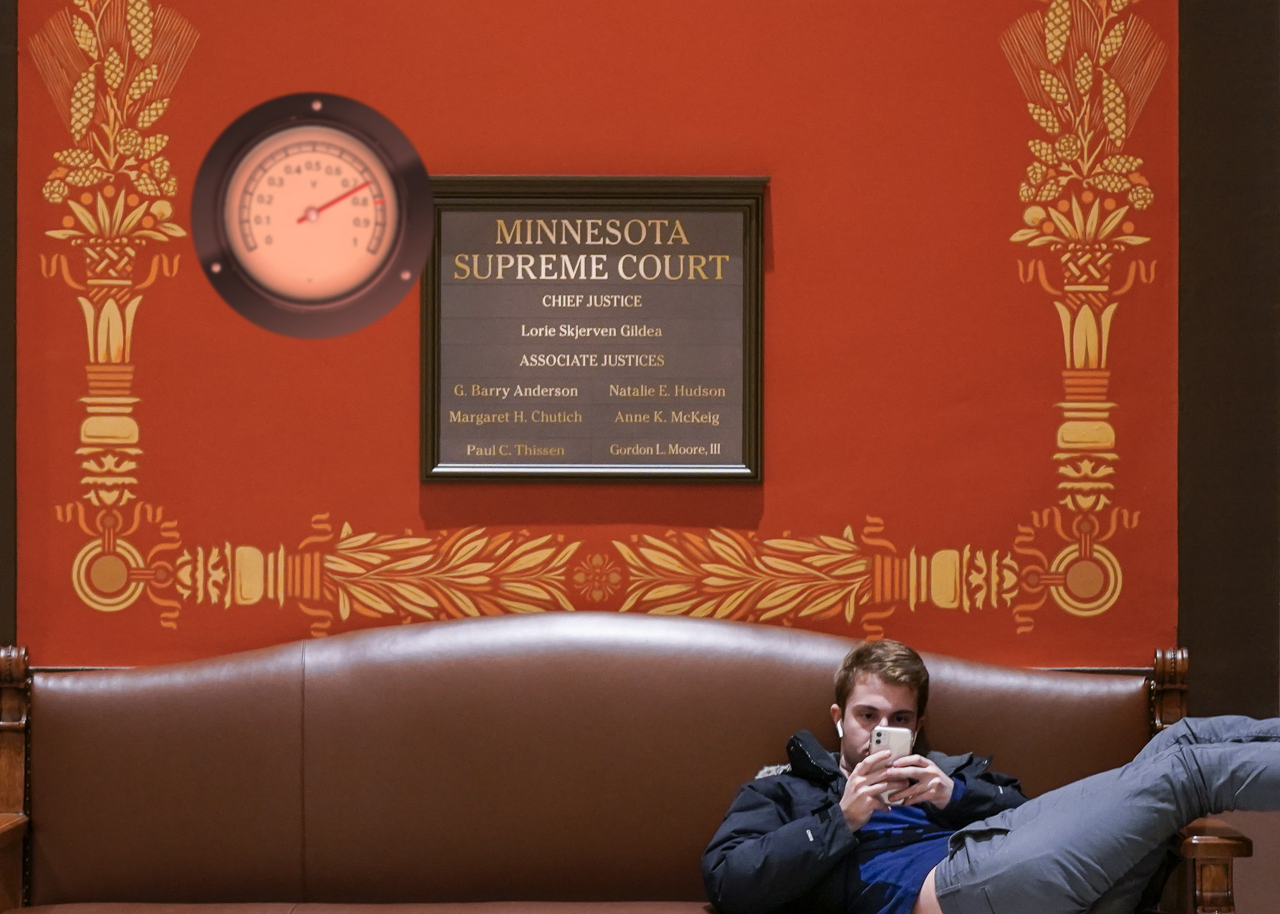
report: 0.75 (V)
